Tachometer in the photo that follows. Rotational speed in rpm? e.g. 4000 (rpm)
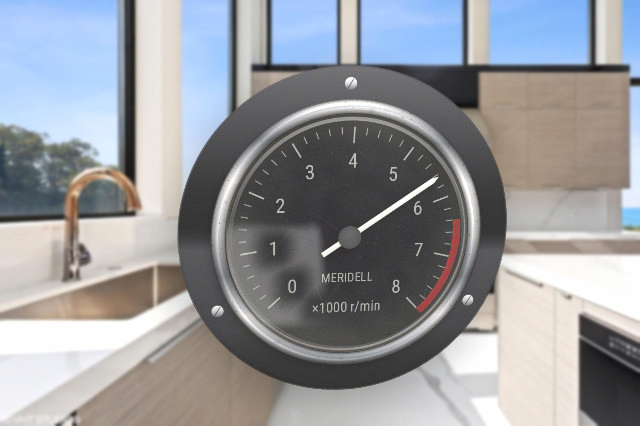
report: 5600 (rpm)
